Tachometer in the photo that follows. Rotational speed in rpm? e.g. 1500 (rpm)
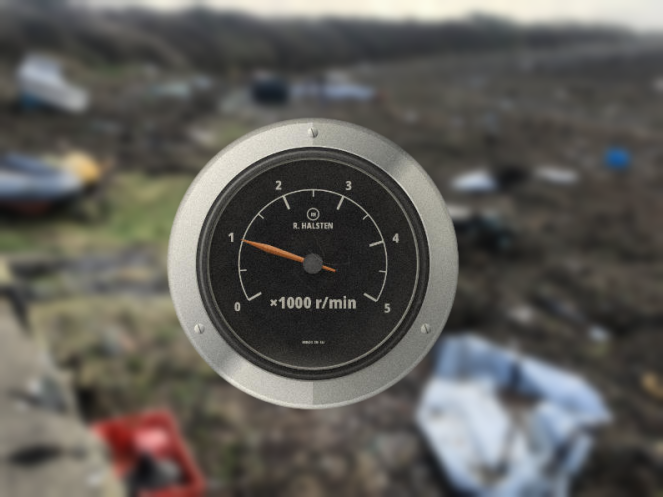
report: 1000 (rpm)
